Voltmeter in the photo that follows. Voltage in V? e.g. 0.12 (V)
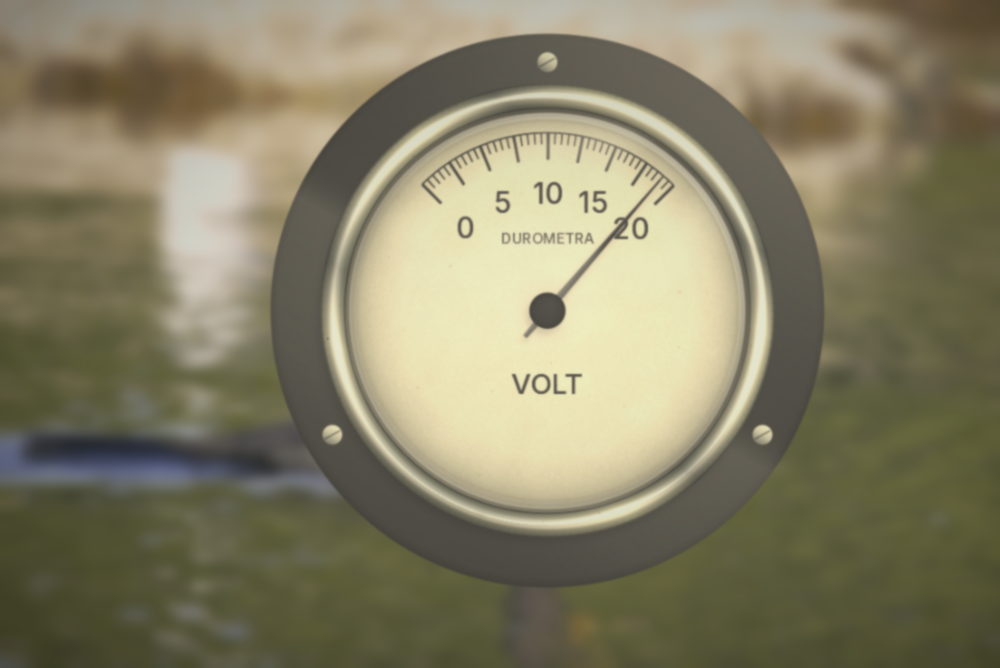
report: 19 (V)
